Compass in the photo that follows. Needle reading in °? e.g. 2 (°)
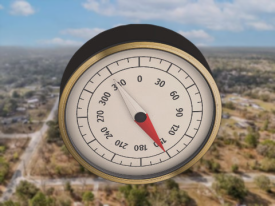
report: 150 (°)
